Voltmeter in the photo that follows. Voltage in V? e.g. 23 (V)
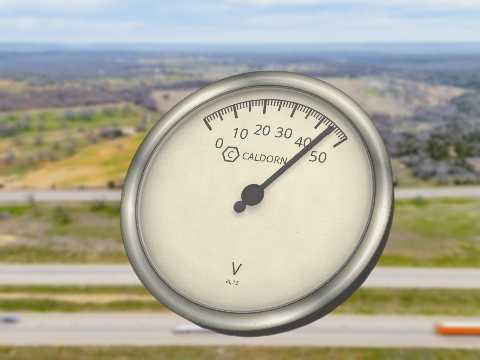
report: 45 (V)
